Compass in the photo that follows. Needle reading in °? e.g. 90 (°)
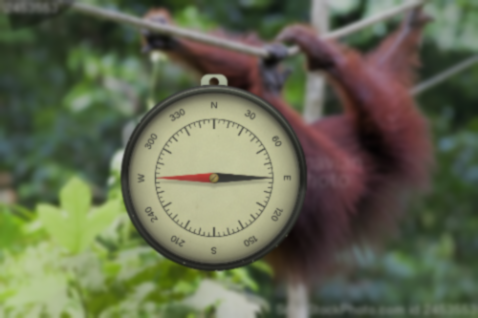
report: 270 (°)
